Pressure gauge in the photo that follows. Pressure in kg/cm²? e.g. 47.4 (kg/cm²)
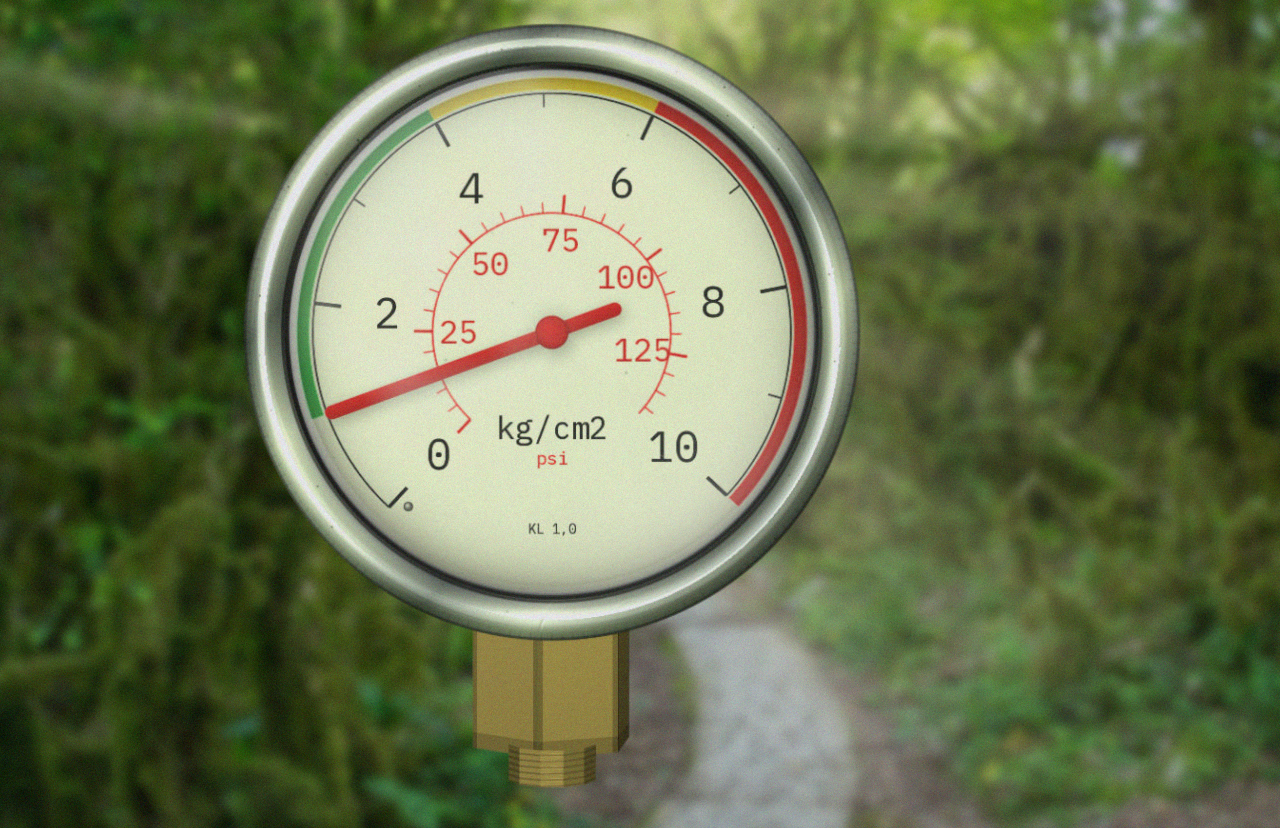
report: 1 (kg/cm²)
